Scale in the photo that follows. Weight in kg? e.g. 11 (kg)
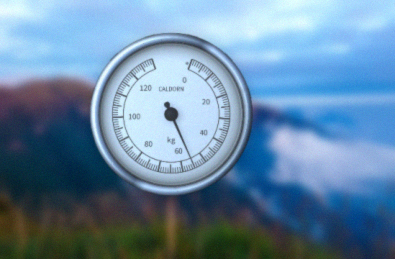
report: 55 (kg)
